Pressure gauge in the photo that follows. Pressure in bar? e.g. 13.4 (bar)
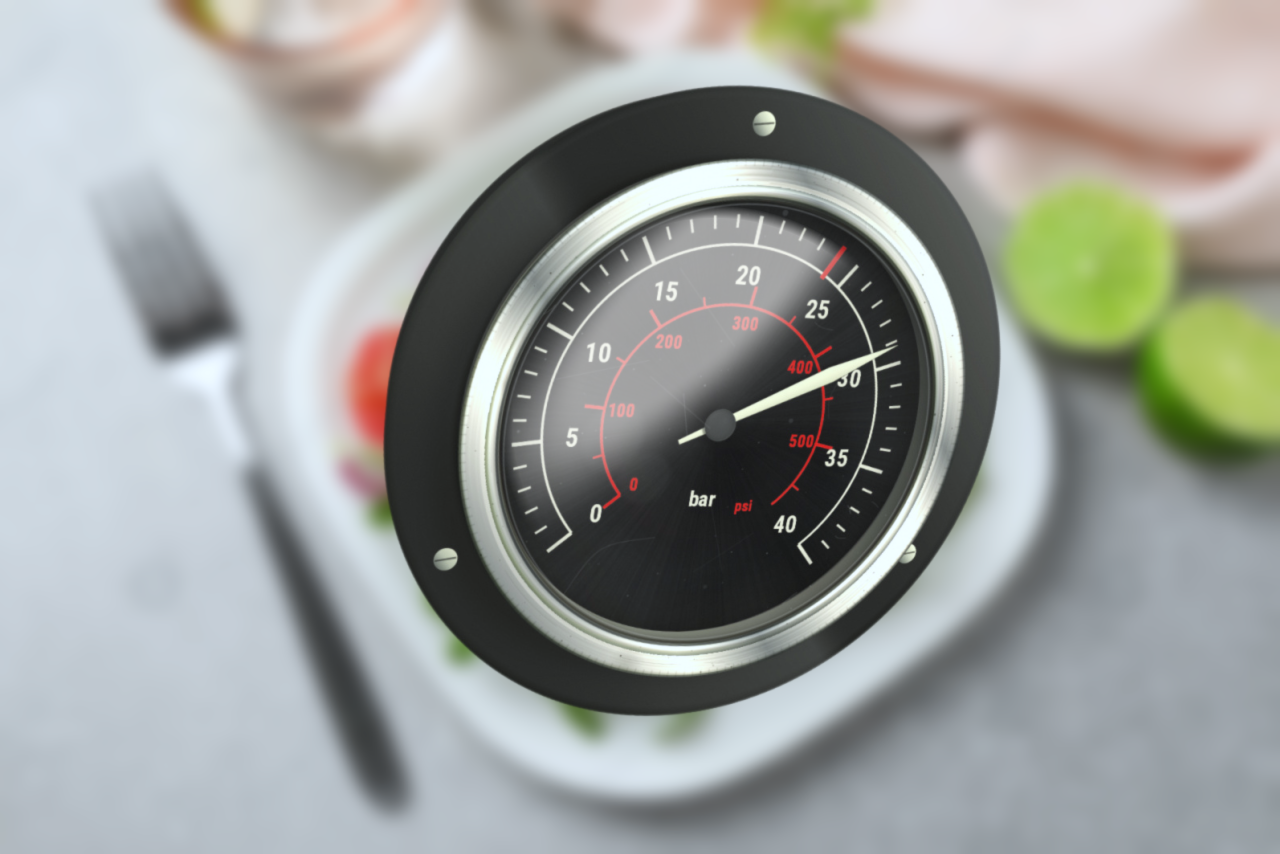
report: 29 (bar)
